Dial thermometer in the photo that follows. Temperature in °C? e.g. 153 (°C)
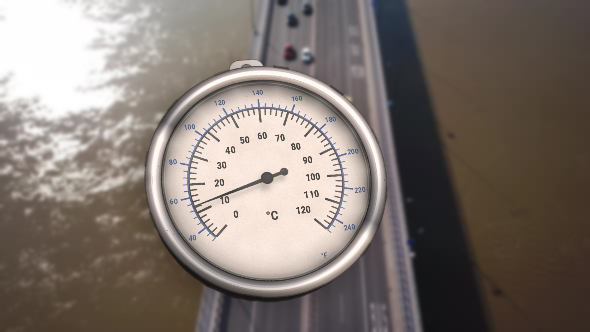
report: 12 (°C)
